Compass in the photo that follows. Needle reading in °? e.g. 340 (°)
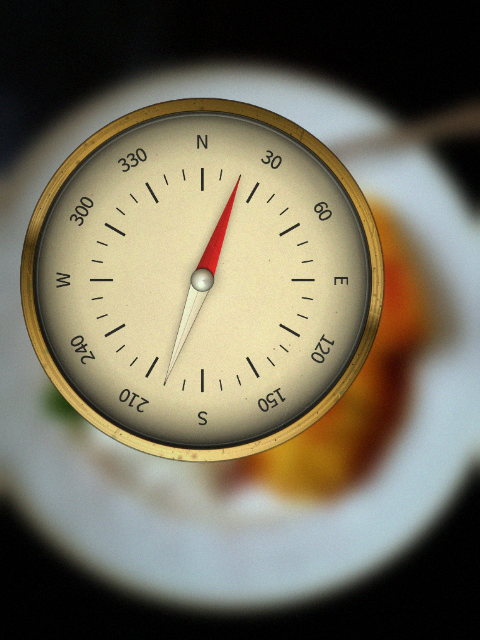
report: 20 (°)
